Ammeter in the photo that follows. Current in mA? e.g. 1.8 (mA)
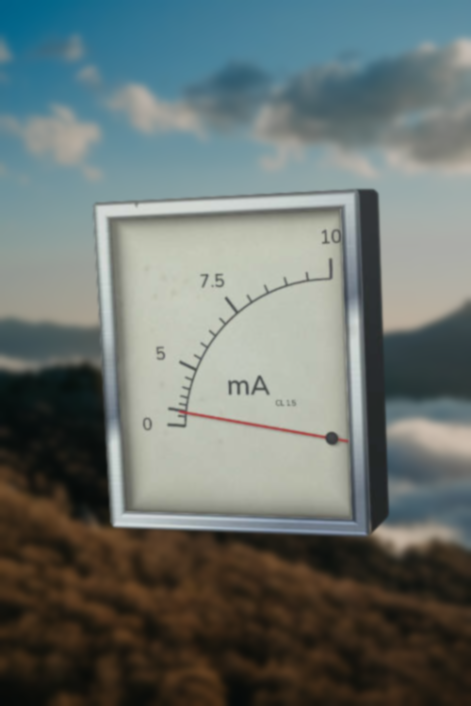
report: 2.5 (mA)
